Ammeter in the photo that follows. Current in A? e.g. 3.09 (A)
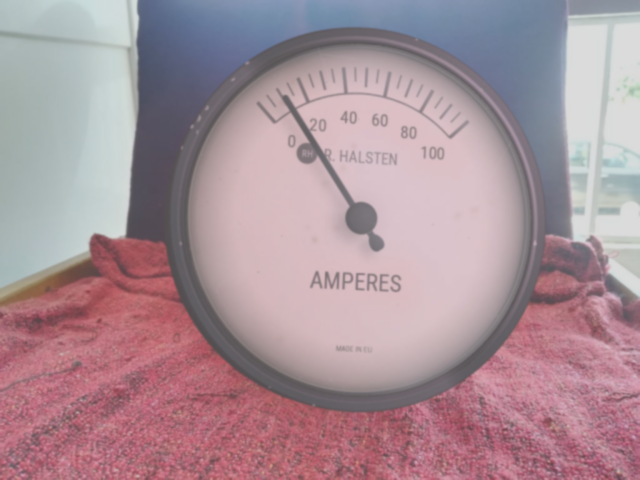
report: 10 (A)
